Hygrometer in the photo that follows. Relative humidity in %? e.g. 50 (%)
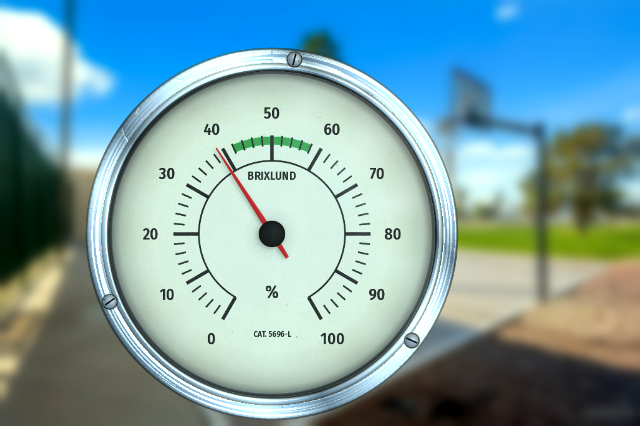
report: 39 (%)
